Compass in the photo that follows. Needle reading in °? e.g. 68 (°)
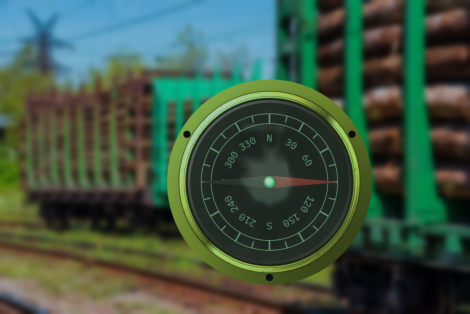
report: 90 (°)
